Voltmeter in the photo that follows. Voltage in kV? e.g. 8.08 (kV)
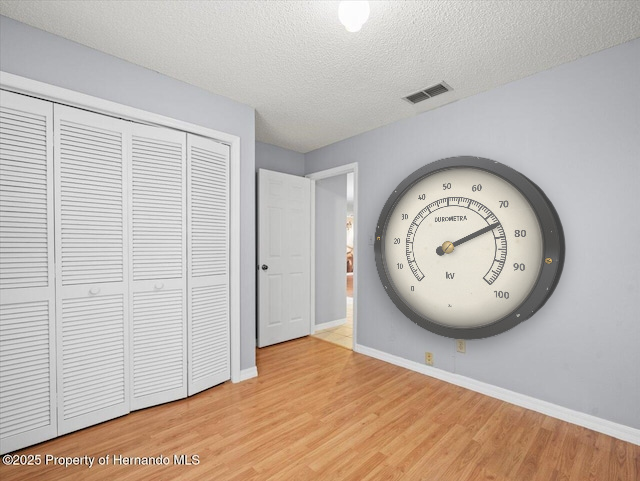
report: 75 (kV)
